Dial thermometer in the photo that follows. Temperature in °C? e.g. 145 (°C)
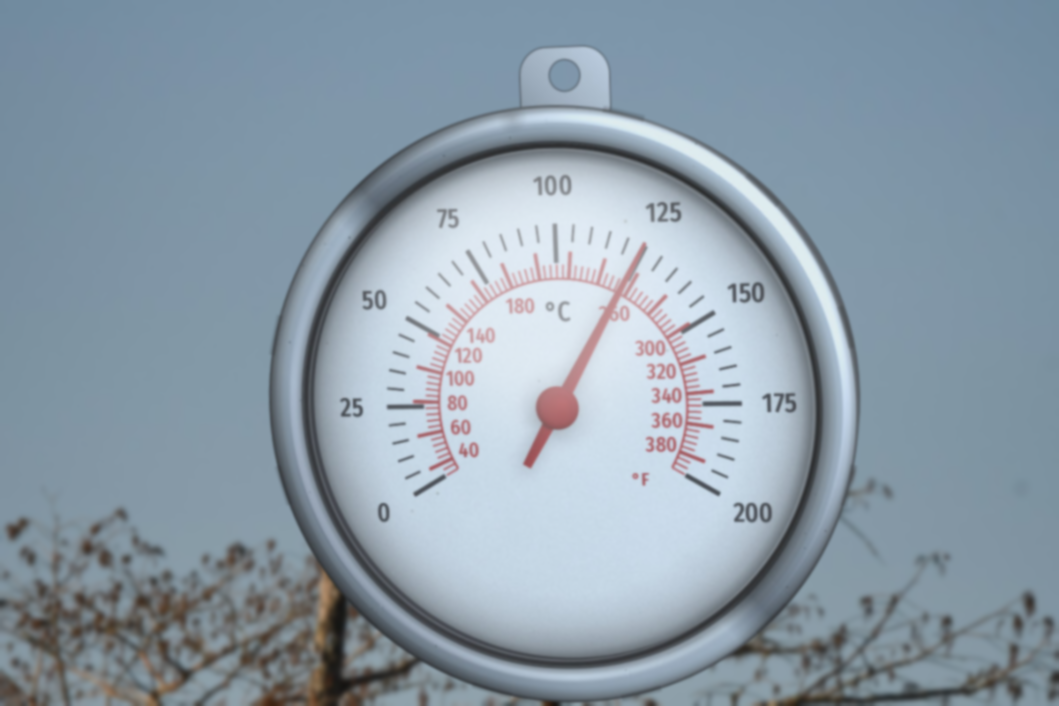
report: 125 (°C)
